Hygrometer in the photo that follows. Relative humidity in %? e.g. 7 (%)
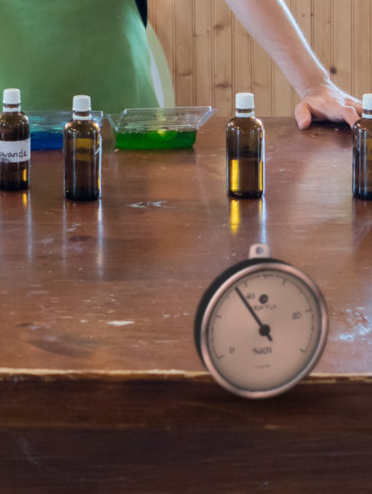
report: 35 (%)
